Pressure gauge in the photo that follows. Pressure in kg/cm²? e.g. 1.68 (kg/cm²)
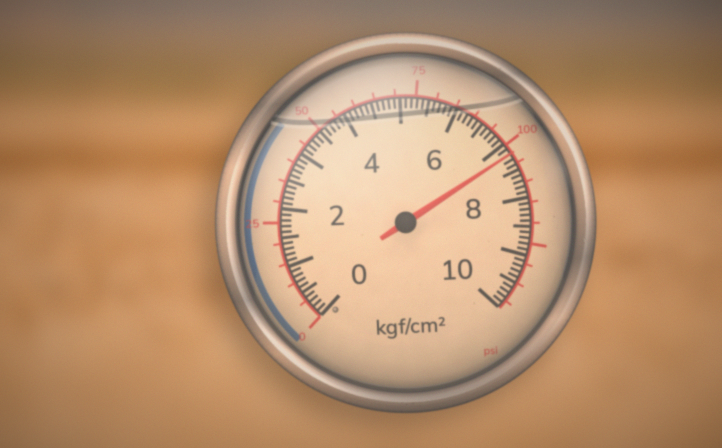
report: 7.2 (kg/cm²)
